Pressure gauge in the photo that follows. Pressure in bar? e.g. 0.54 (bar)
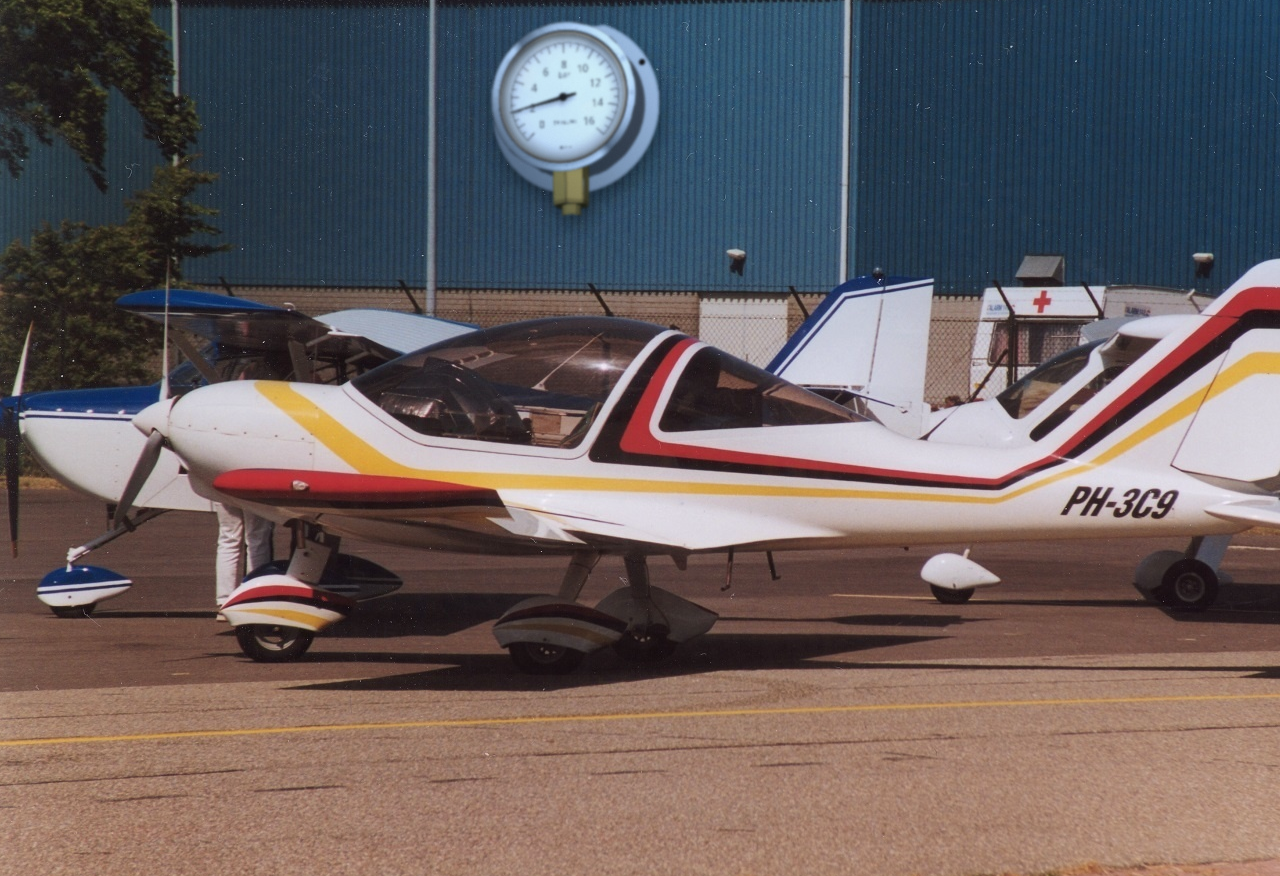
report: 2 (bar)
